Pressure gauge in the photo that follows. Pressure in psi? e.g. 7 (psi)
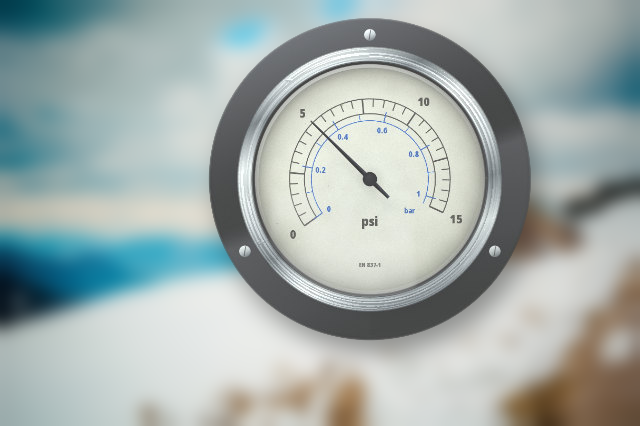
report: 5 (psi)
